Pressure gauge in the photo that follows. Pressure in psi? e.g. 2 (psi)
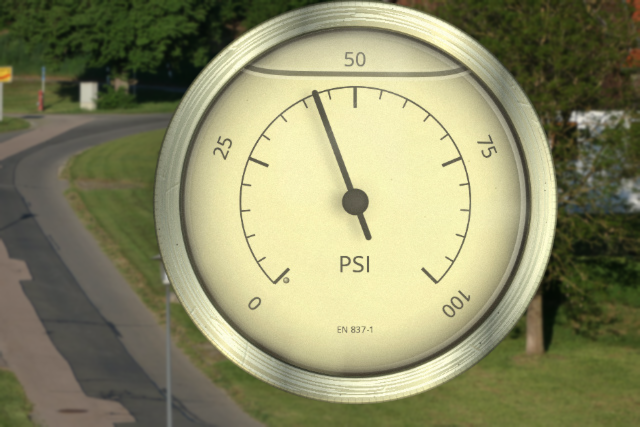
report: 42.5 (psi)
